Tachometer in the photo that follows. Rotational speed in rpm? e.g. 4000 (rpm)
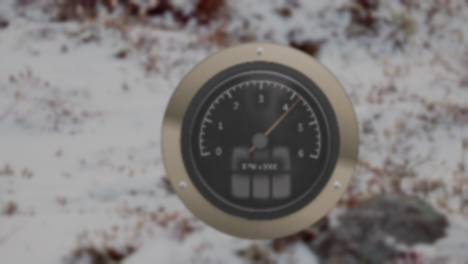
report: 4200 (rpm)
